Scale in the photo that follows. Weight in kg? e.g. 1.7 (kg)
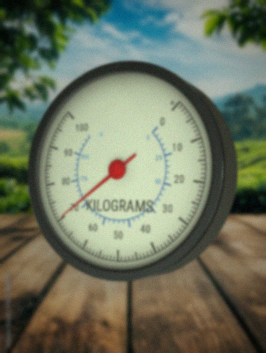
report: 70 (kg)
